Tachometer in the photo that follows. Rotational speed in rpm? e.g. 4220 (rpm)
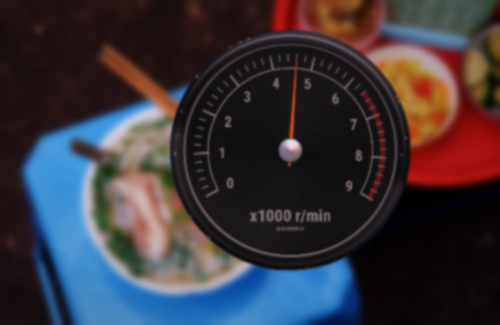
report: 4600 (rpm)
